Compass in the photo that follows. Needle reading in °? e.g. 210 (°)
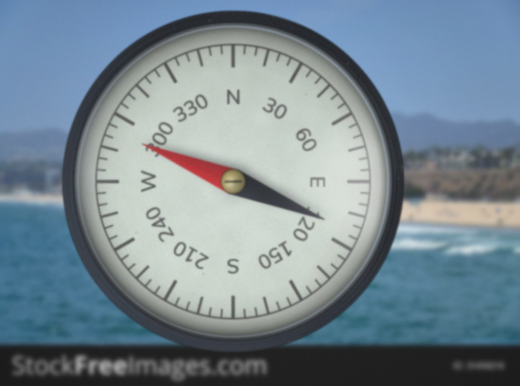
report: 292.5 (°)
